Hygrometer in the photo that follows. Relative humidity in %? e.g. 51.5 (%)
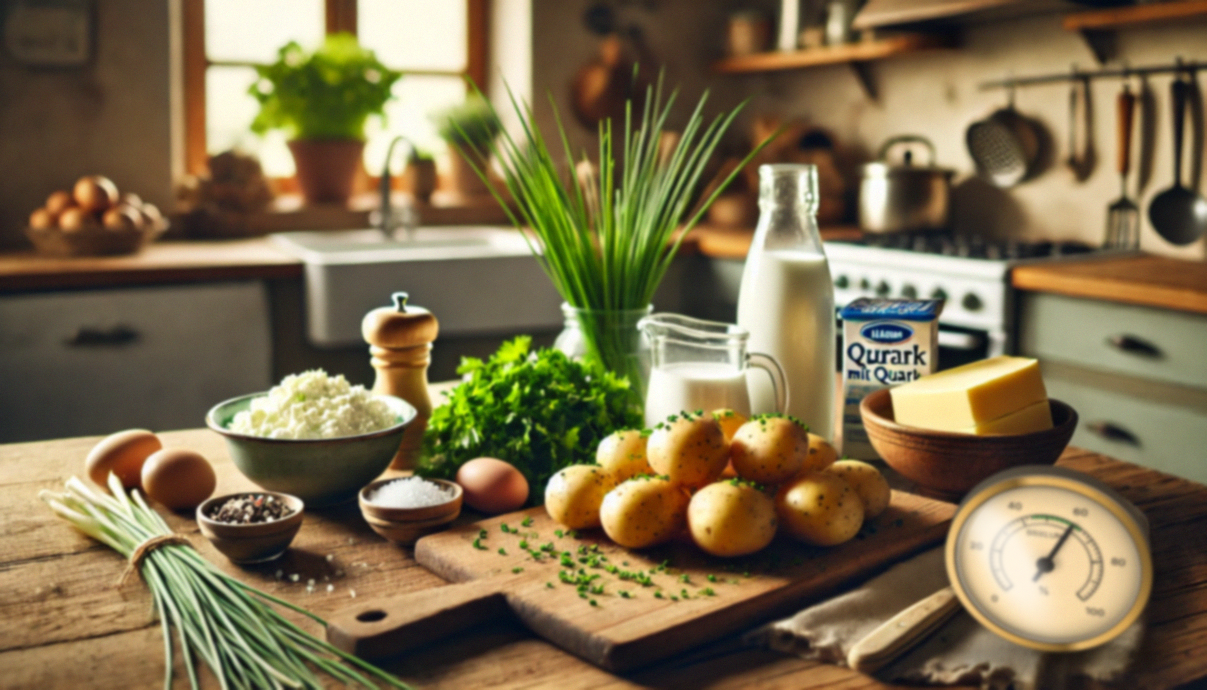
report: 60 (%)
